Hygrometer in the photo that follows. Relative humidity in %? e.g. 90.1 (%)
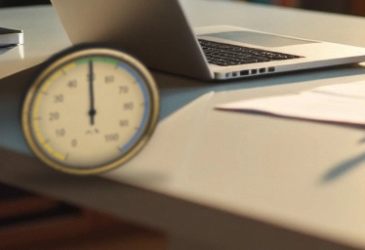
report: 50 (%)
